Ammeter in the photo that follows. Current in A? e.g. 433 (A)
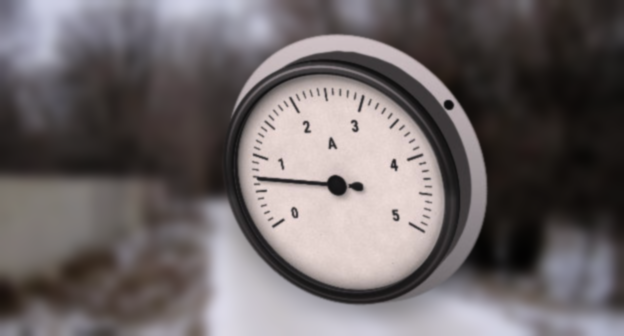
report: 0.7 (A)
